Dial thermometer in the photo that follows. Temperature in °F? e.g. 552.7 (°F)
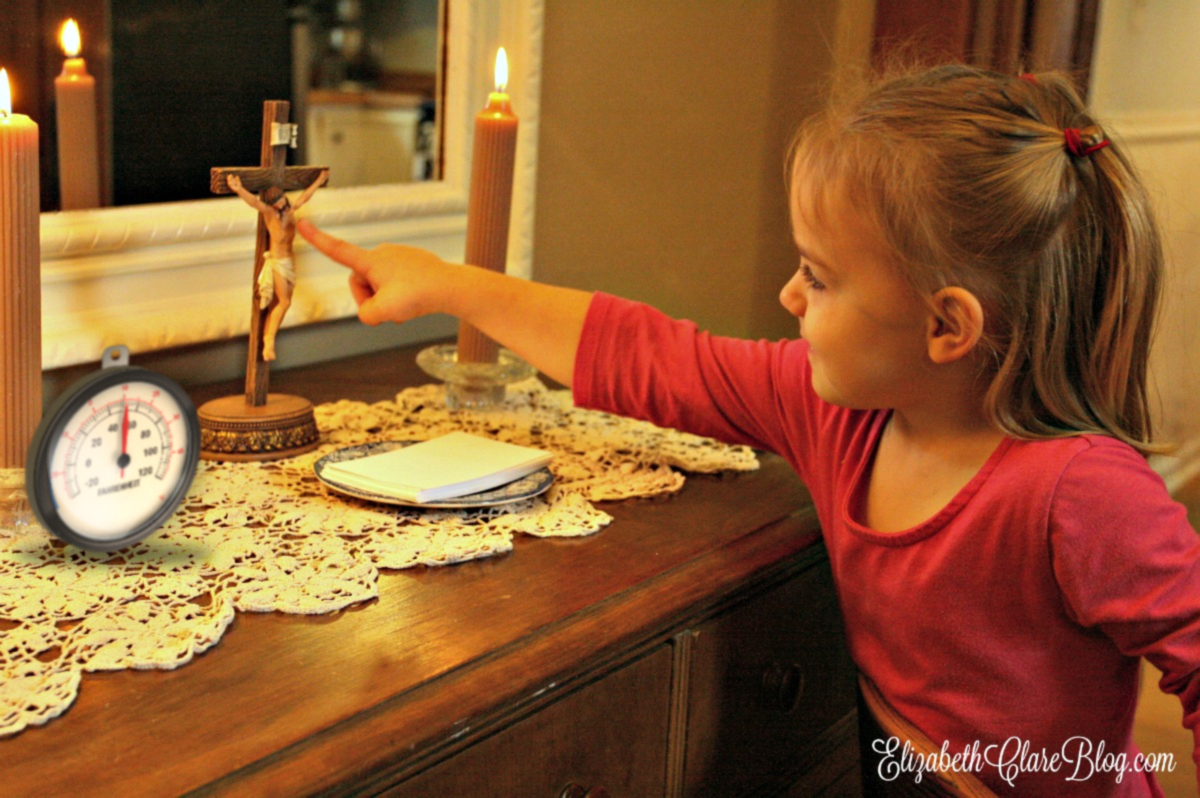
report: 50 (°F)
